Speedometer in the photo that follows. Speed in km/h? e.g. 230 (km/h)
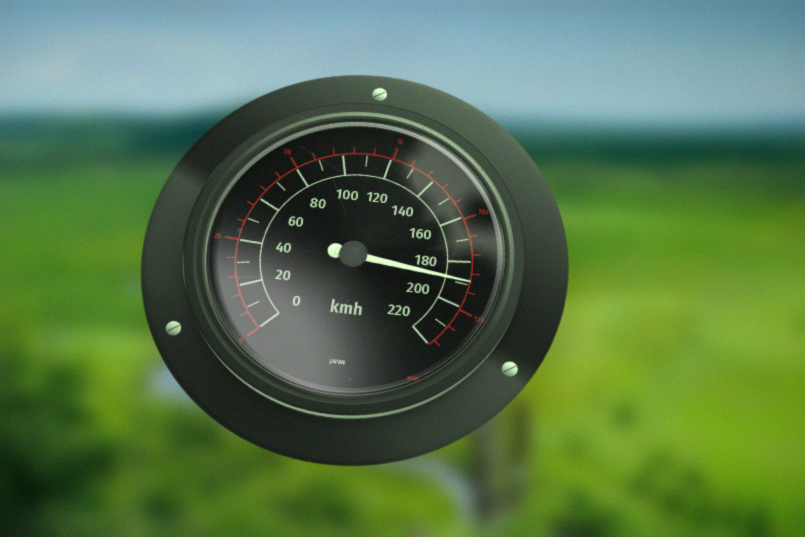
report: 190 (km/h)
